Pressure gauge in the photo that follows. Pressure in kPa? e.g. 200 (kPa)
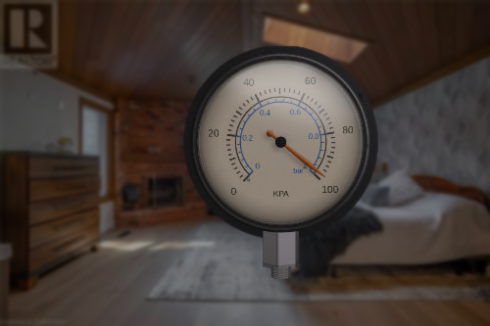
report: 98 (kPa)
